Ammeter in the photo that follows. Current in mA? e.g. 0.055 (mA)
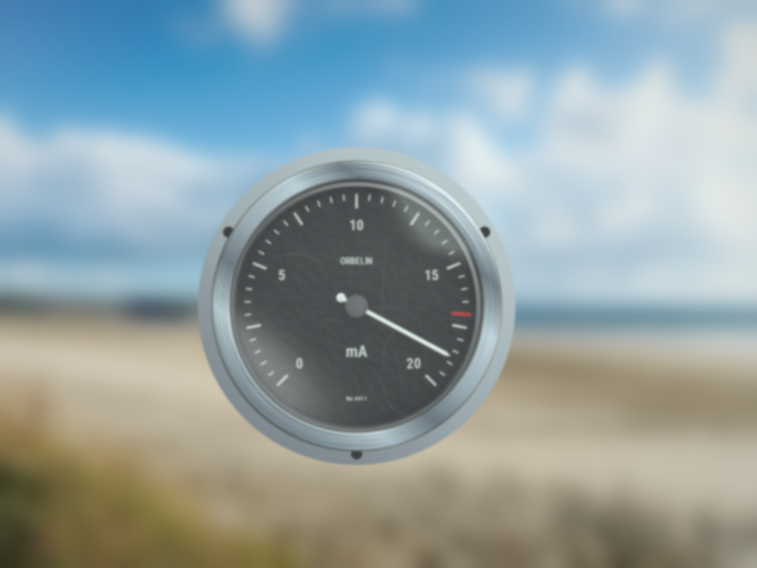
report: 18.75 (mA)
